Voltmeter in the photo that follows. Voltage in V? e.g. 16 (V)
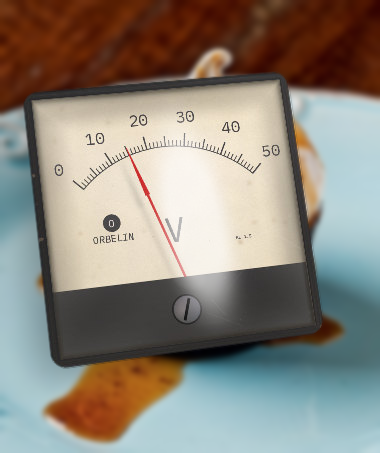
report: 15 (V)
